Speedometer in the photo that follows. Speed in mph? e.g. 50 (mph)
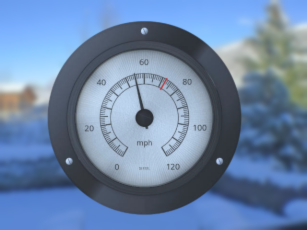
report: 55 (mph)
